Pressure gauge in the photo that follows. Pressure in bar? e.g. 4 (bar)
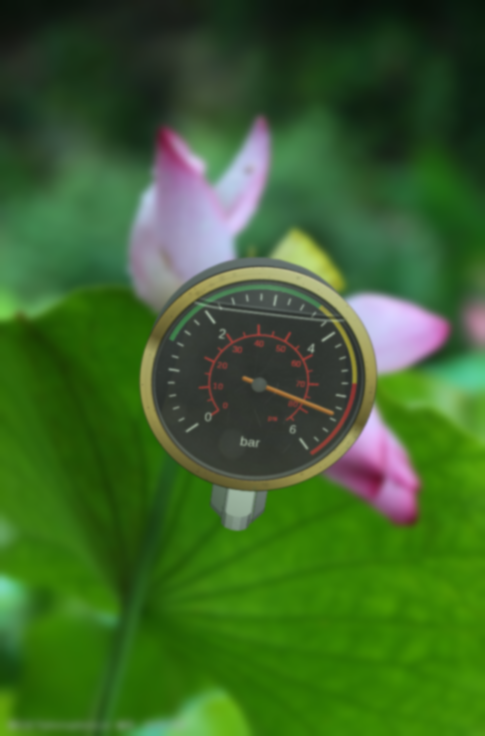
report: 5.3 (bar)
